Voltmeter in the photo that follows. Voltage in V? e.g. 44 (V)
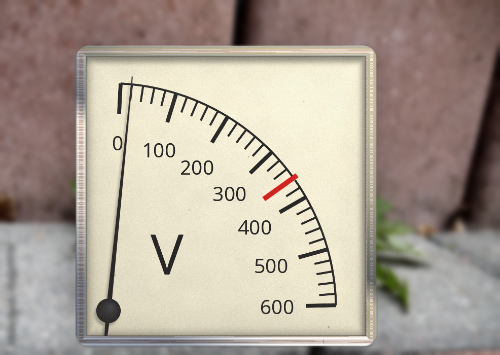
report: 20 (V)
